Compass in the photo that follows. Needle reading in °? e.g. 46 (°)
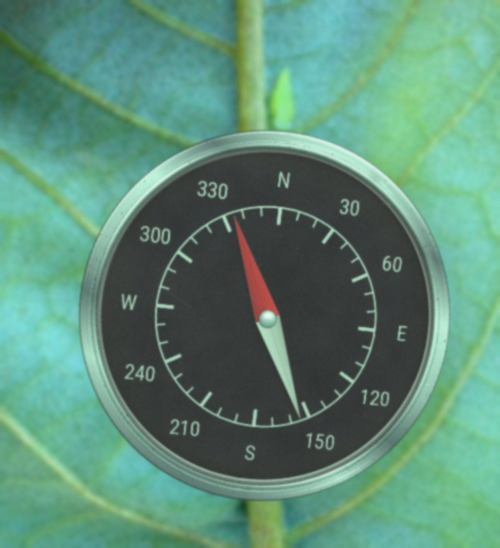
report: 335 (°)
